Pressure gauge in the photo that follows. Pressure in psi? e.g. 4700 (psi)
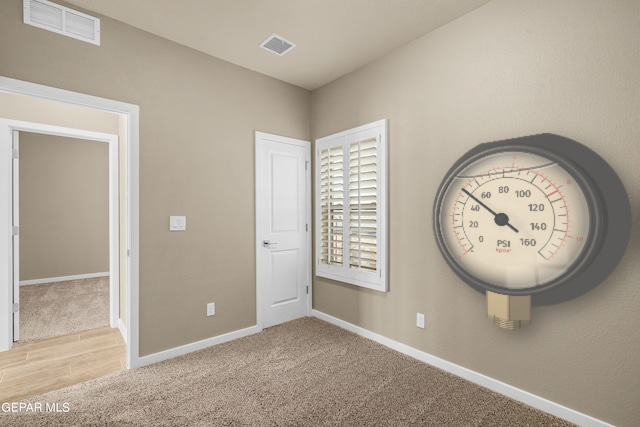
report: 50 (psi)
